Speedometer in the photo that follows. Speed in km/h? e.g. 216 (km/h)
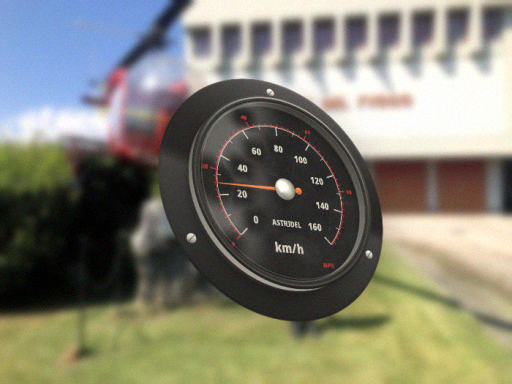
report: 25 (km/h)
